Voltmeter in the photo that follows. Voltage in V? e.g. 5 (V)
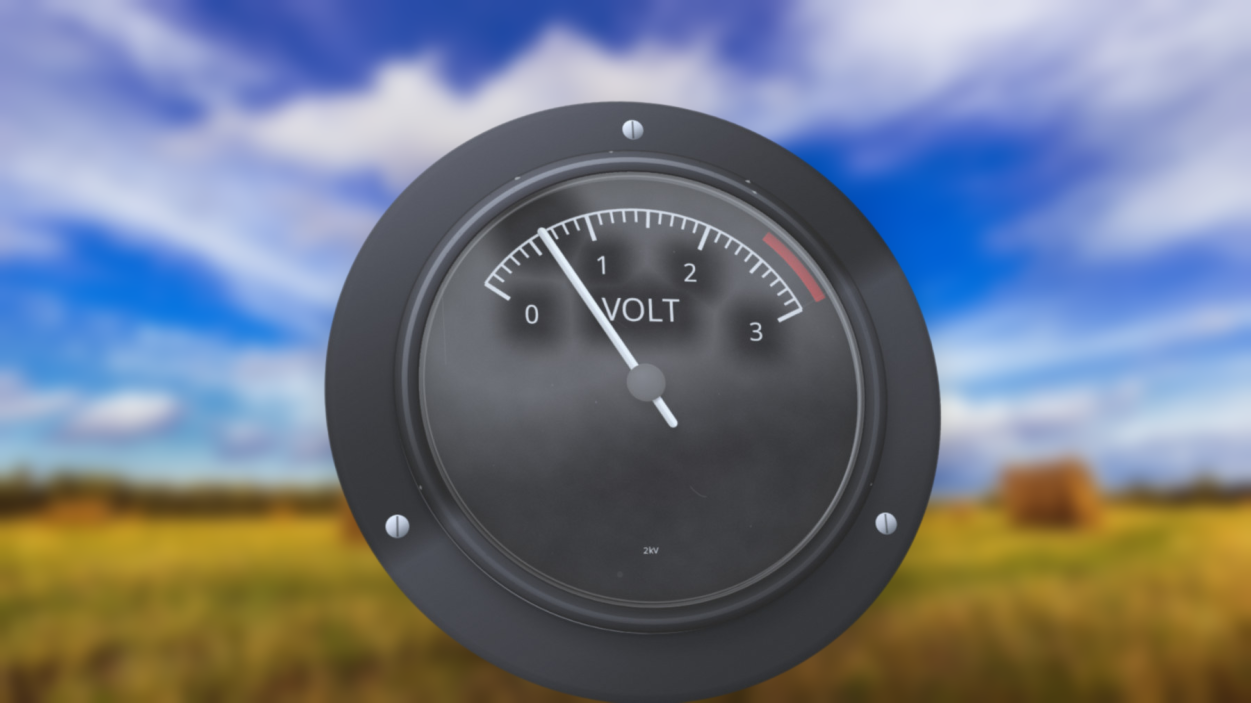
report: 0.6 (V)
